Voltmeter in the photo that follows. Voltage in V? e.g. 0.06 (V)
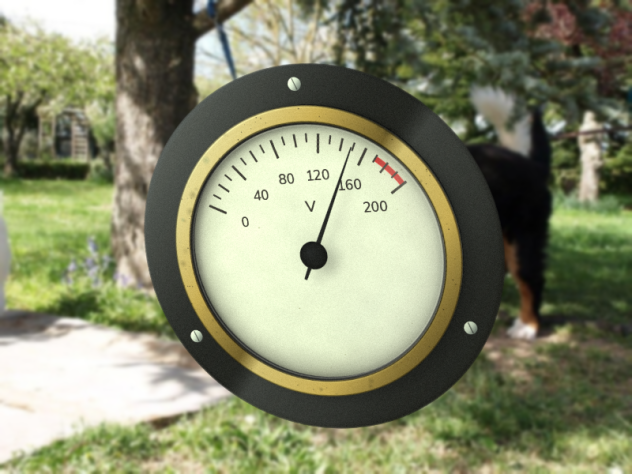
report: 150 (V)
